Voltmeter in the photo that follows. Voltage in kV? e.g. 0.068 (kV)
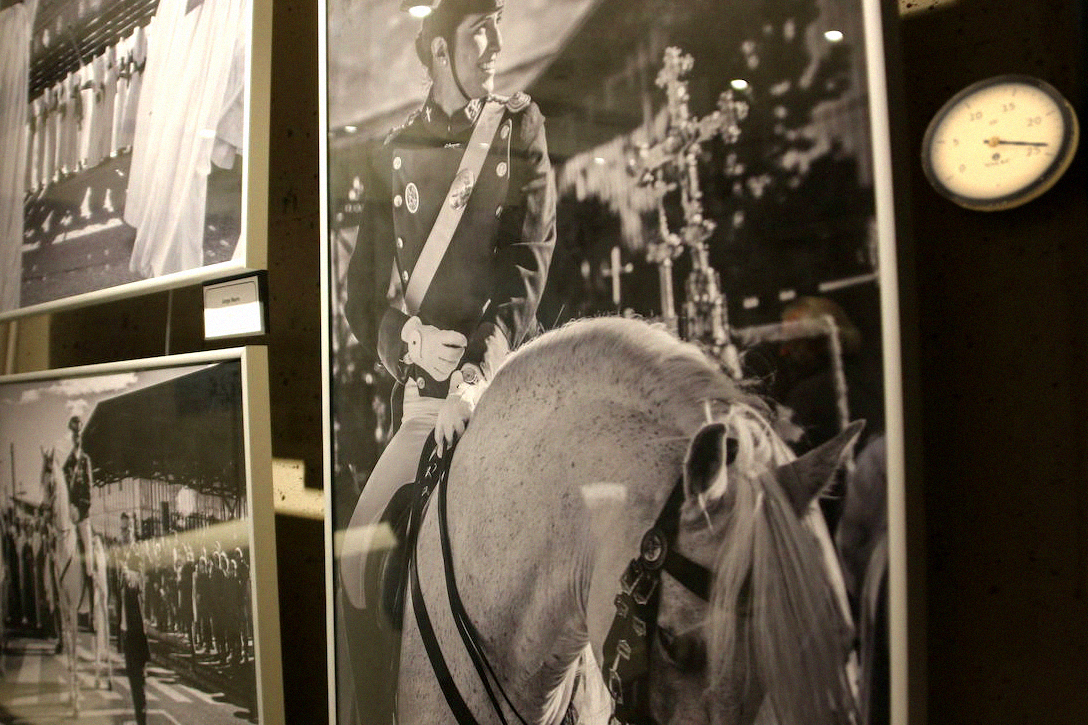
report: 24 (kV)
